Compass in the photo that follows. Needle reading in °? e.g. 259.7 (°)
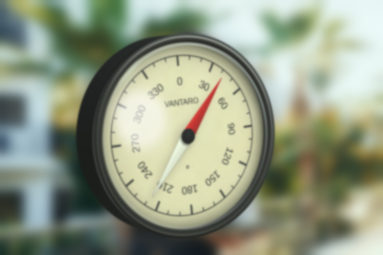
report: 40 (°)
